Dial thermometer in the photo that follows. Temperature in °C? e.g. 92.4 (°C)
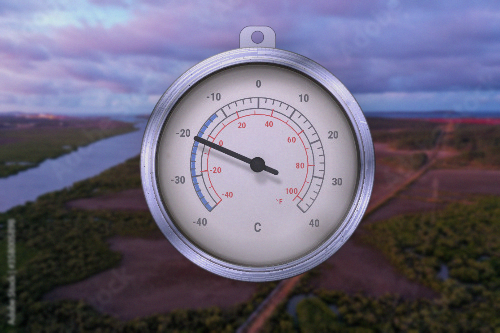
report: -20 (°C)
